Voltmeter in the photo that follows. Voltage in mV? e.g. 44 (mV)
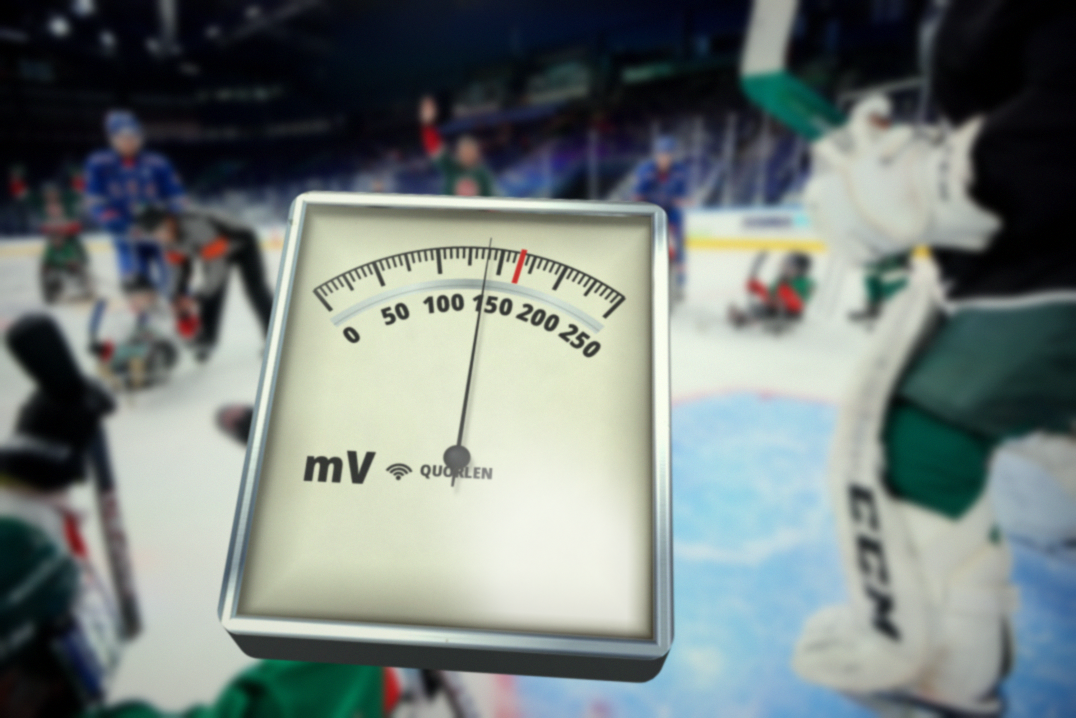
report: 140 (mV)
